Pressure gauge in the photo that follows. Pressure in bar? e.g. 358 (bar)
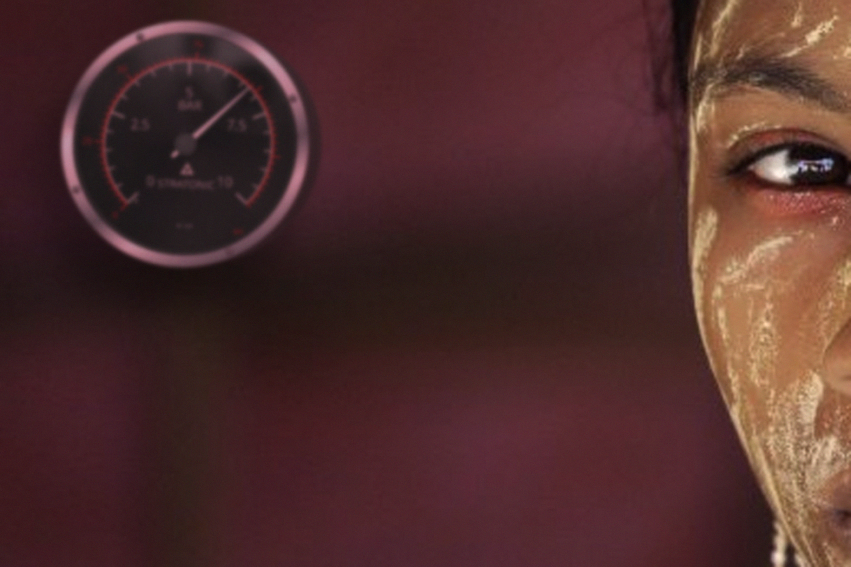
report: 6.75 (bar)
